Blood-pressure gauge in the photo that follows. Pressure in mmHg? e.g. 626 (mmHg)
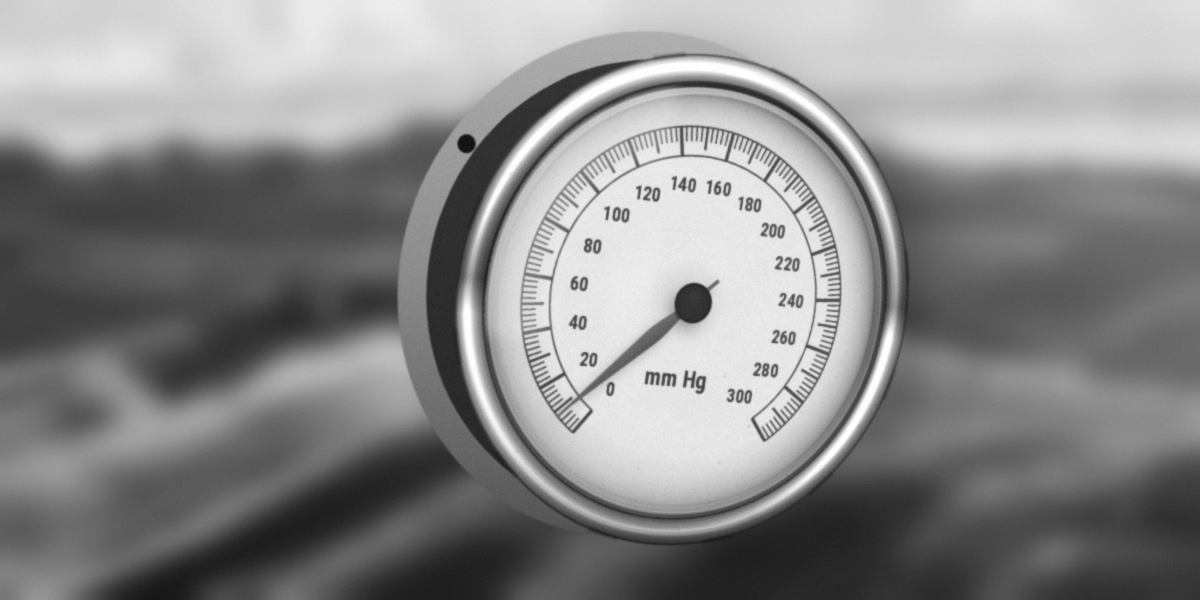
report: 10 (mmHg)
